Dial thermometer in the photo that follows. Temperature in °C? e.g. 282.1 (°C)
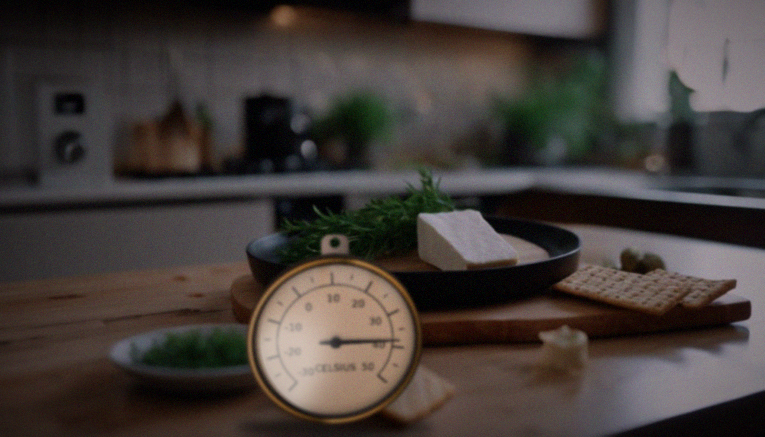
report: 37.5 (°C)
